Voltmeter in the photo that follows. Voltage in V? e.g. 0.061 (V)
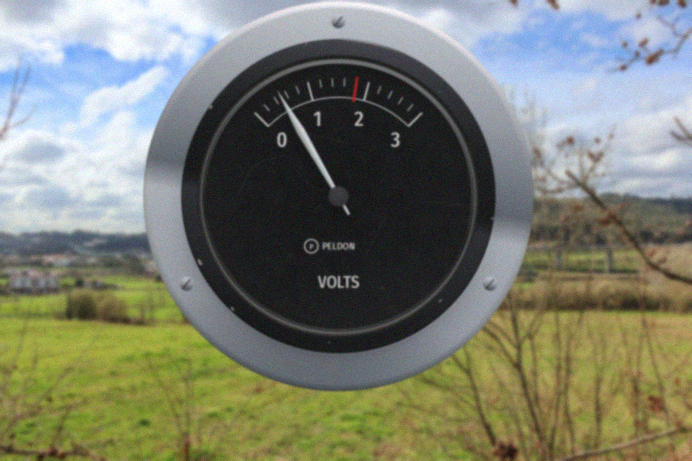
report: 0.5 (V)
